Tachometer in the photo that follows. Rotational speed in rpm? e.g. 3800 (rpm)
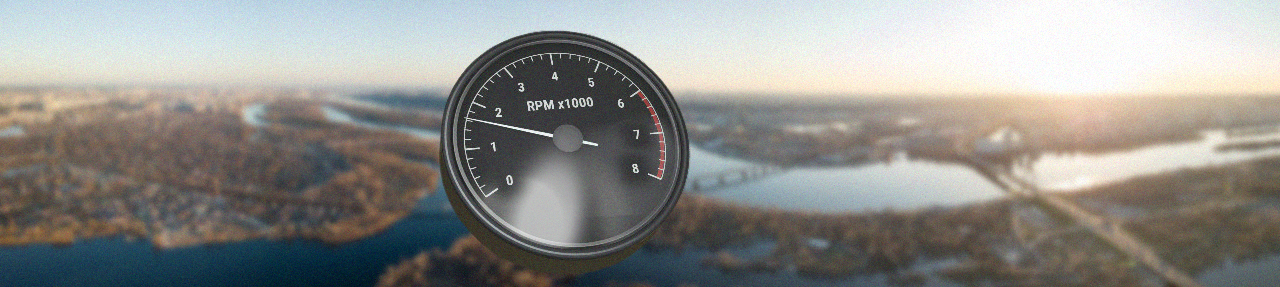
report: 1600 (rpm)
